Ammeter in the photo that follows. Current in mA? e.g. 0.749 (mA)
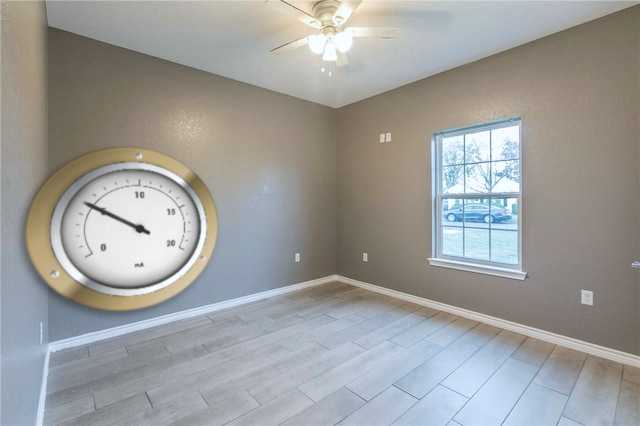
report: 5 (mA)
